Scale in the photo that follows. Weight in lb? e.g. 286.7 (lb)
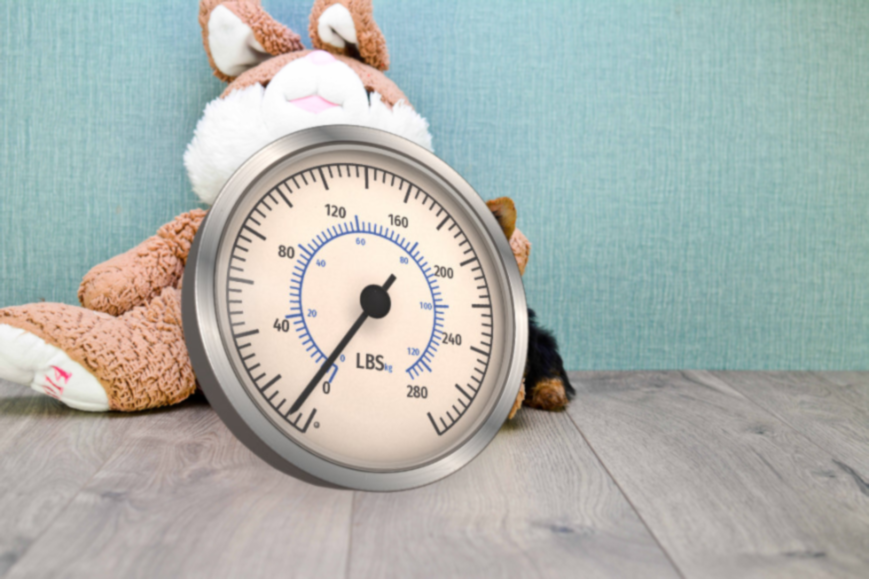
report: 8 (lb)
